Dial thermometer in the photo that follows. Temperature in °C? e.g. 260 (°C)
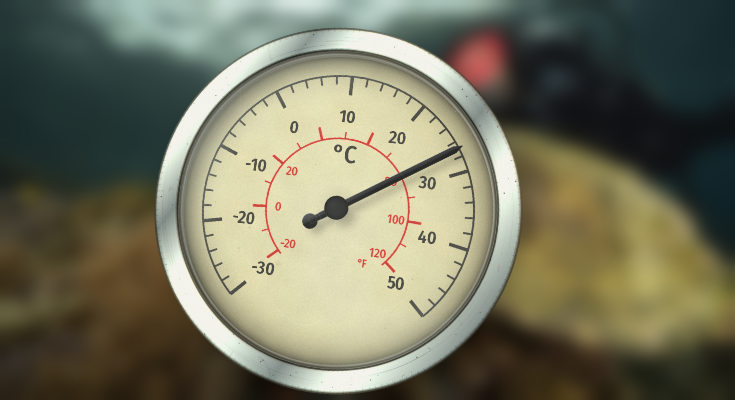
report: 27 (°C)
